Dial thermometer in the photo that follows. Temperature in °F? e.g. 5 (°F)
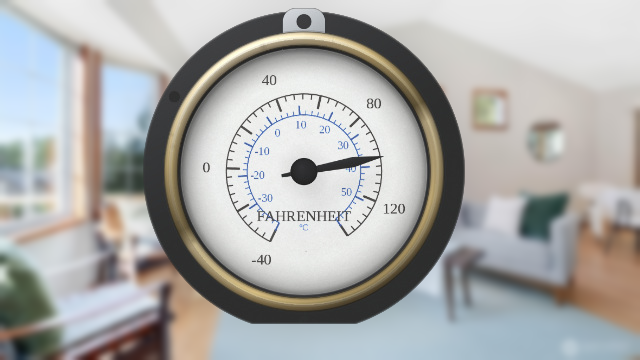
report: 100 (°F)
